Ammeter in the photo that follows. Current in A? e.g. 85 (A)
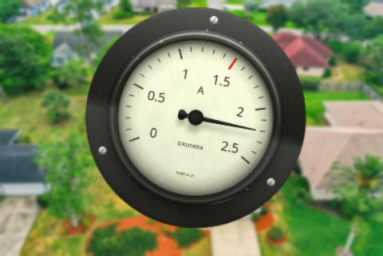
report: 2.2 (A)
